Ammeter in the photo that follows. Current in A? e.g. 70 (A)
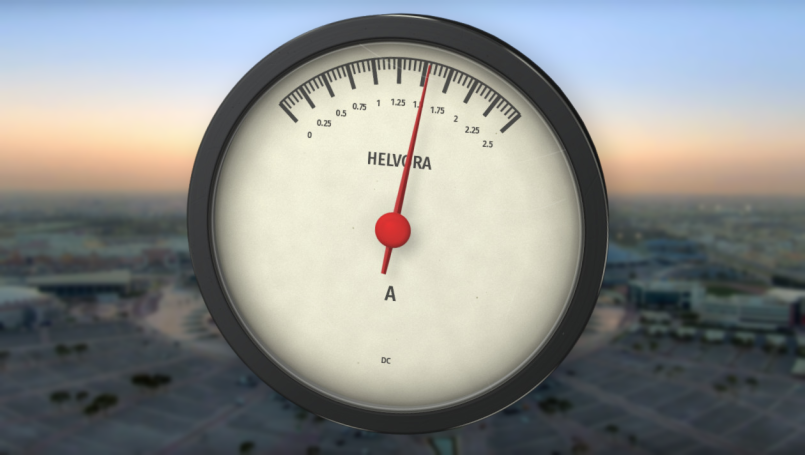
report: 1.55 (A)
